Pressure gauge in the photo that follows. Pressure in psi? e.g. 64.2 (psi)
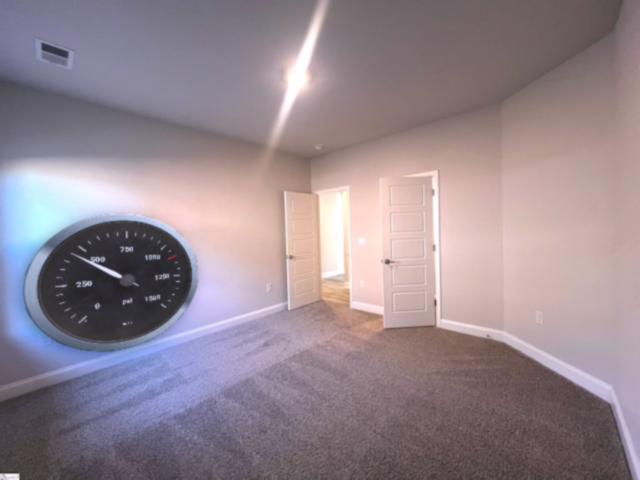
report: 450 (psi)
